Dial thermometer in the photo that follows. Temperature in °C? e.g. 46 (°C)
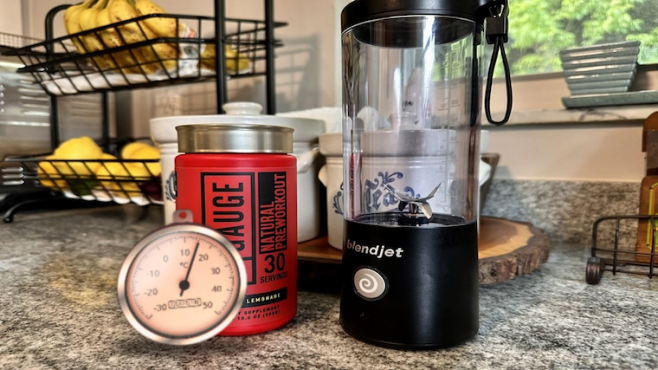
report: 15 (°C)
